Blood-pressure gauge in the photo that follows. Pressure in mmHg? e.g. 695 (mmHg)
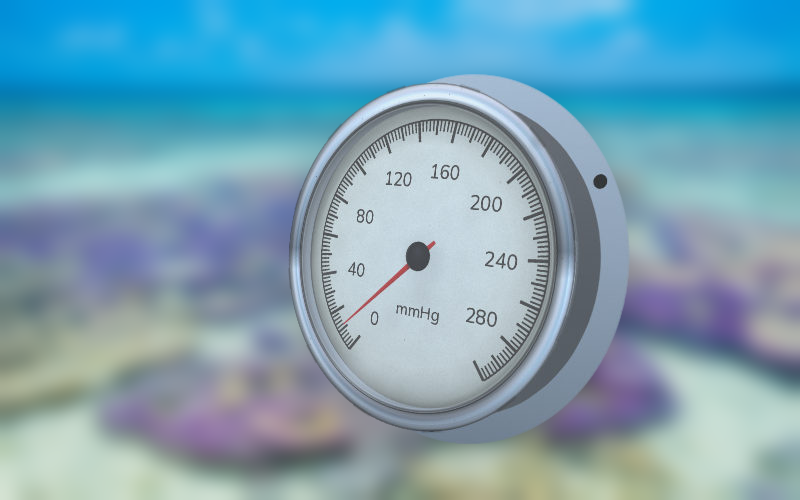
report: 10 (mmHg)
